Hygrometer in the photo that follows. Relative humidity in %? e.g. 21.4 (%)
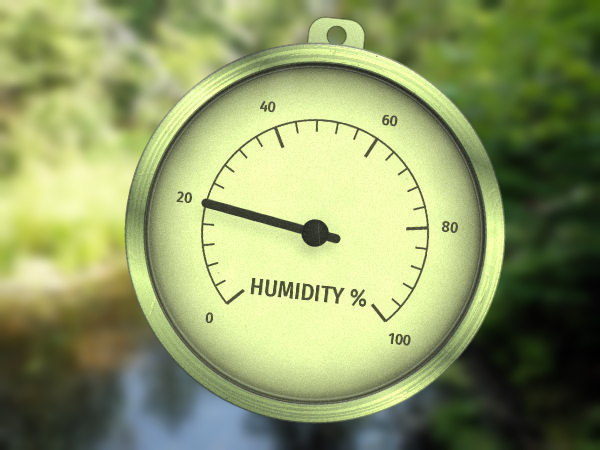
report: 20 (%)
